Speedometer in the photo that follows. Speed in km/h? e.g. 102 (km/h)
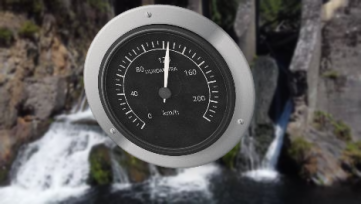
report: 125 (km/h)
